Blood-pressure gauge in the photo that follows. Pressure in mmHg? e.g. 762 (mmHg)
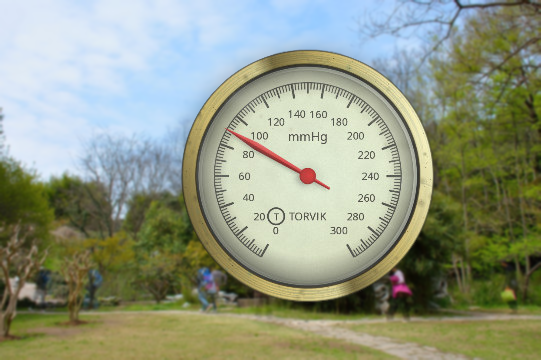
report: 90 (mmHg)
